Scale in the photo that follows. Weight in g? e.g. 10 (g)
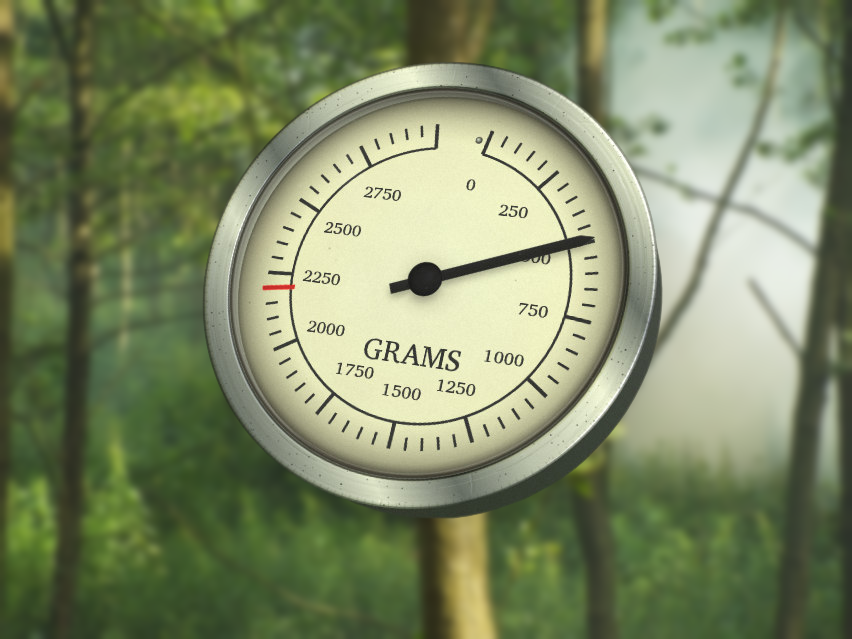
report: 500 (g)
